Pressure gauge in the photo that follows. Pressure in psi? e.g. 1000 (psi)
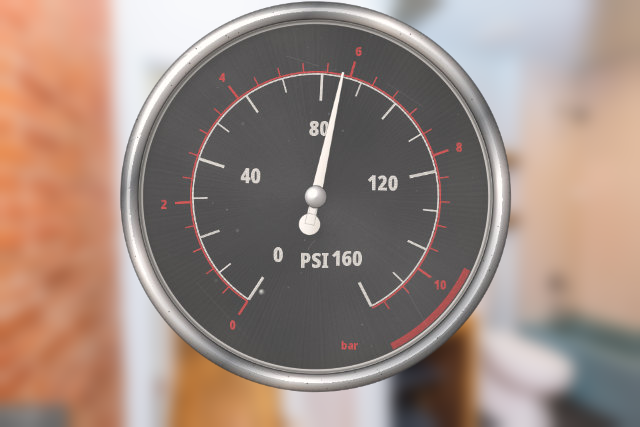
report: 85 (psi)
